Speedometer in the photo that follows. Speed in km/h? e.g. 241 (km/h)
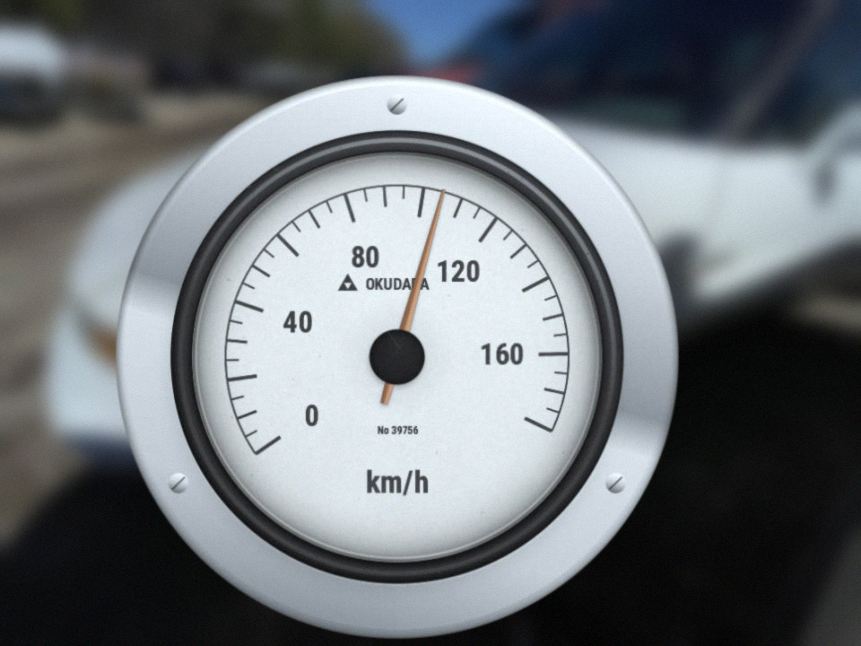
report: 105 (km/h)
